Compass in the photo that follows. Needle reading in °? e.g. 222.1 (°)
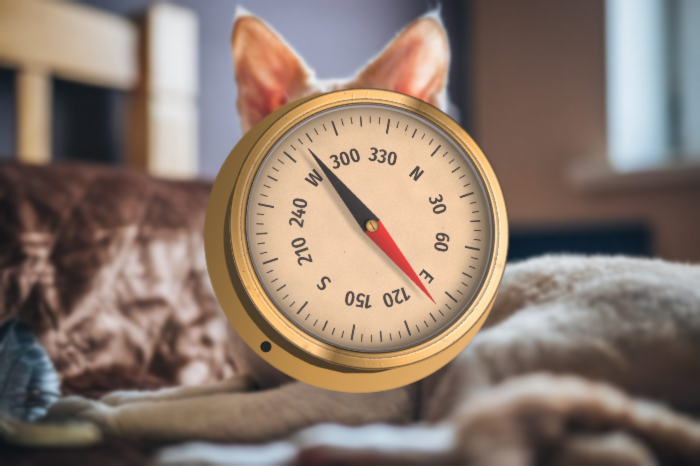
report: 100 (°)
